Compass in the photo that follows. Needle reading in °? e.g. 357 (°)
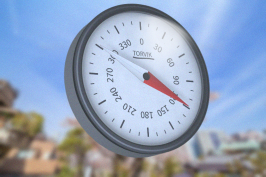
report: 120 (°)
